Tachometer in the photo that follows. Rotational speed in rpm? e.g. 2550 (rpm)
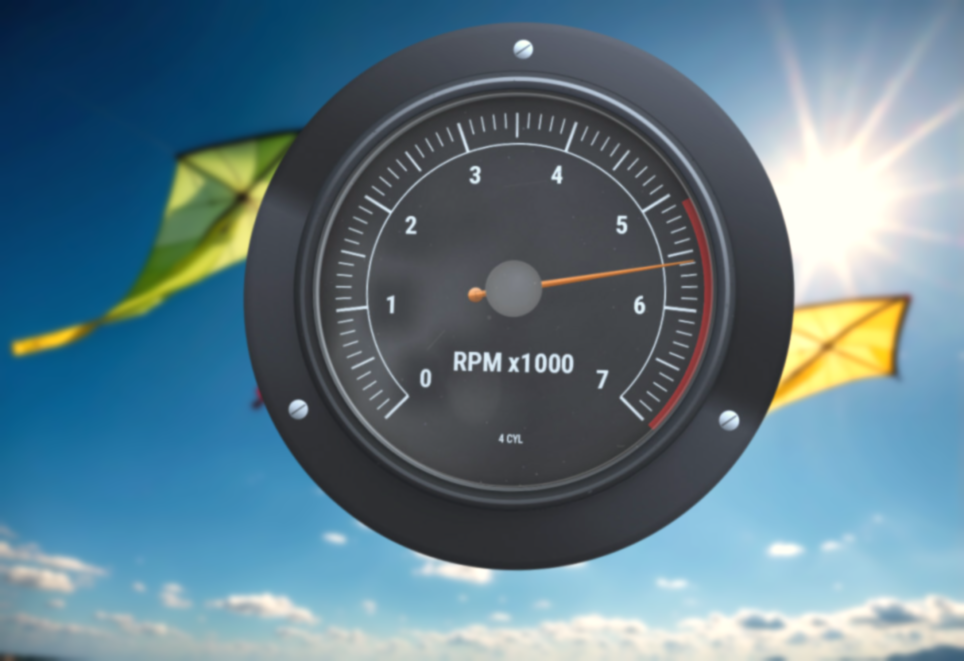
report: 5600 (rpm)
